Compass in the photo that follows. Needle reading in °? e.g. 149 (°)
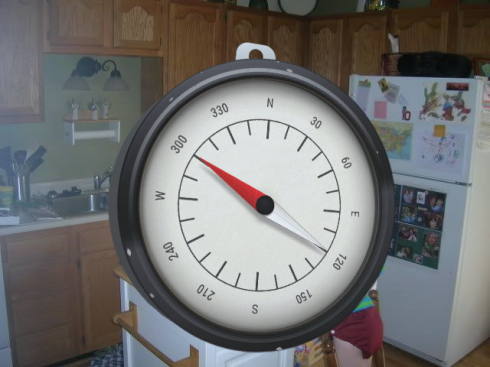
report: 300 (°)
